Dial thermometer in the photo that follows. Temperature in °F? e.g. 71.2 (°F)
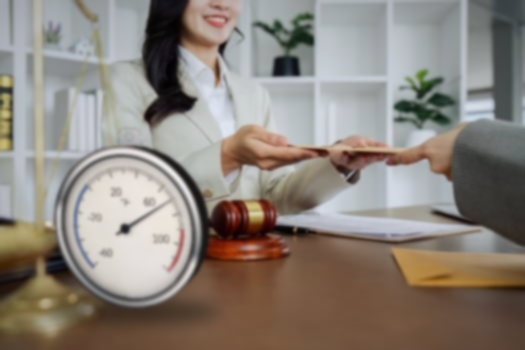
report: 70 (°F)
